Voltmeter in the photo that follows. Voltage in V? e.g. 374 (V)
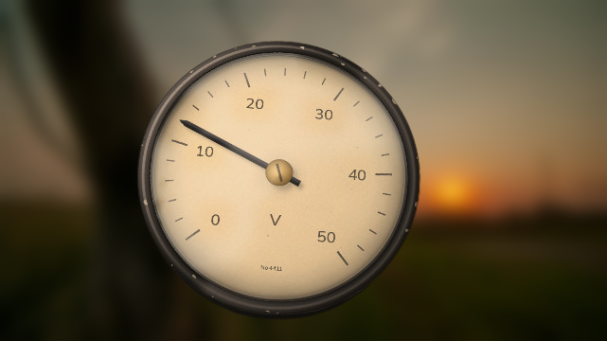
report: 12 (V)
